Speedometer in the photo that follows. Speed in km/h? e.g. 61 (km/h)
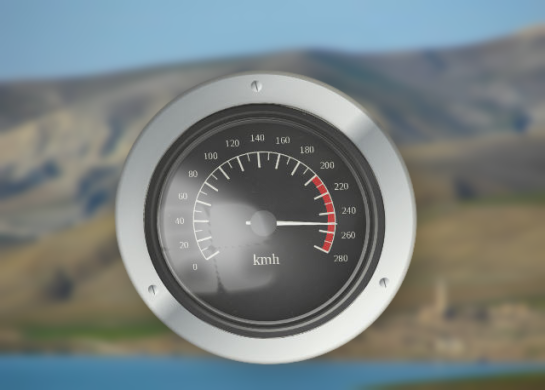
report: 250 (km/h)
